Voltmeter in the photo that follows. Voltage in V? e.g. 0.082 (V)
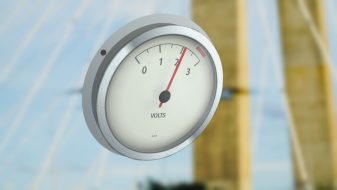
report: 2 (V)
